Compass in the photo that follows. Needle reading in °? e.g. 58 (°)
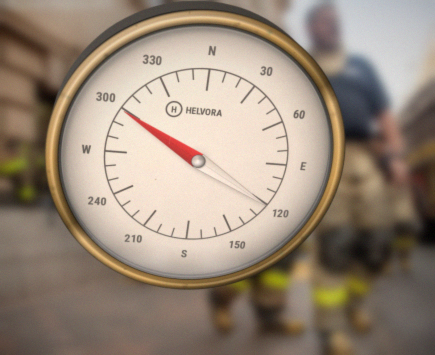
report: 300 (°)
